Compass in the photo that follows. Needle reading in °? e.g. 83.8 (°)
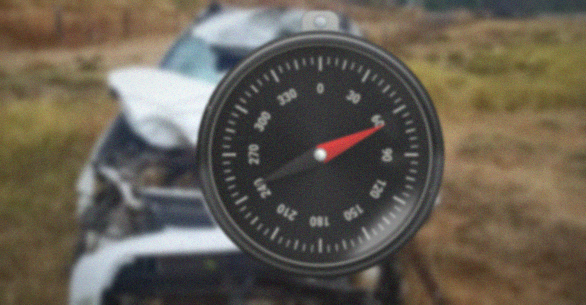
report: 65 (°)
